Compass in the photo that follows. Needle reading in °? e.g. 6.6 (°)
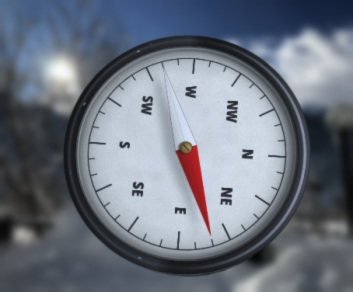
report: 70 (°)
